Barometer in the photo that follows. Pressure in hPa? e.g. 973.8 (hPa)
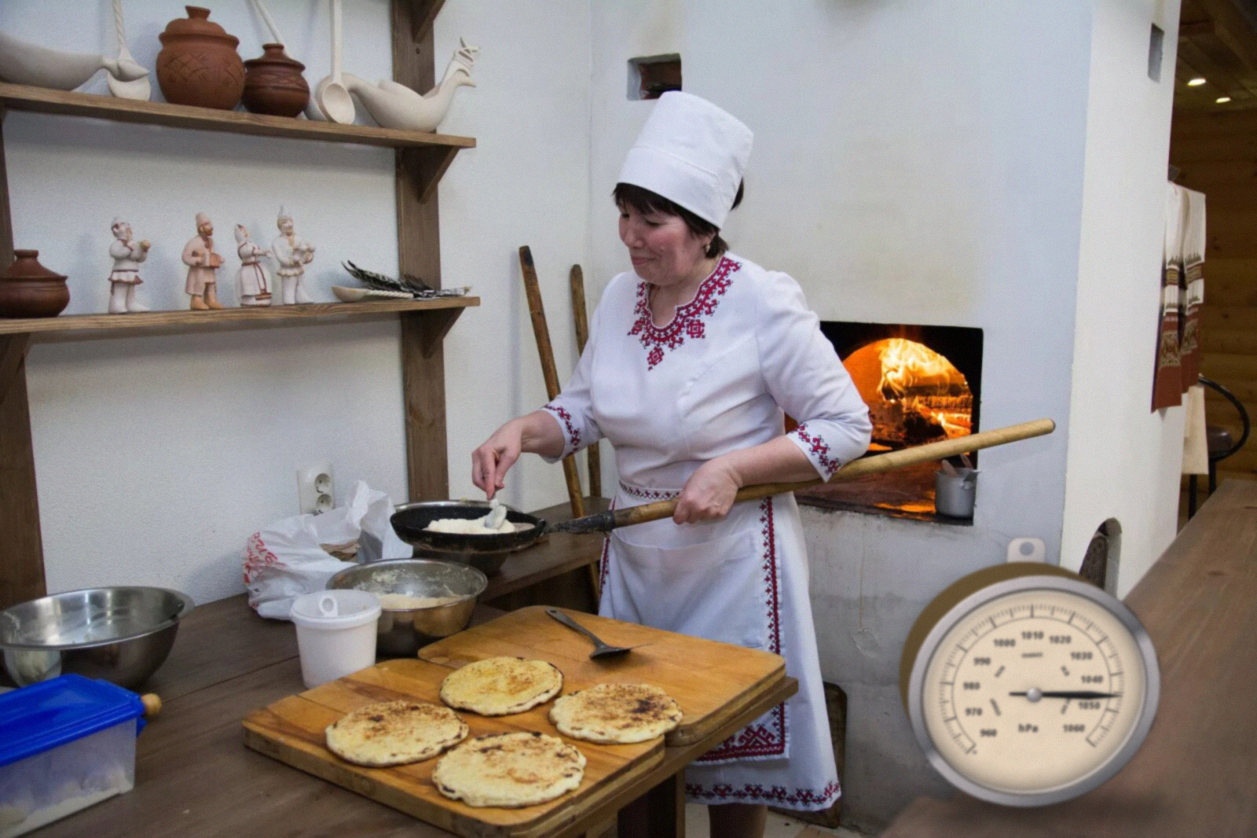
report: 1045 (hPa)
